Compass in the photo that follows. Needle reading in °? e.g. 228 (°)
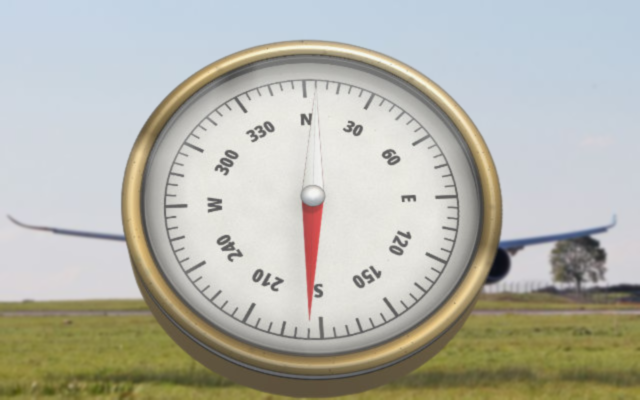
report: 185 (°)
